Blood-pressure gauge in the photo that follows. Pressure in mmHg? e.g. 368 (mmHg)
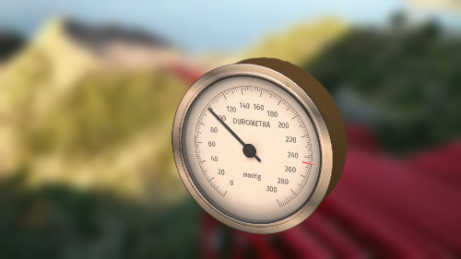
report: 100 (mmHg)
